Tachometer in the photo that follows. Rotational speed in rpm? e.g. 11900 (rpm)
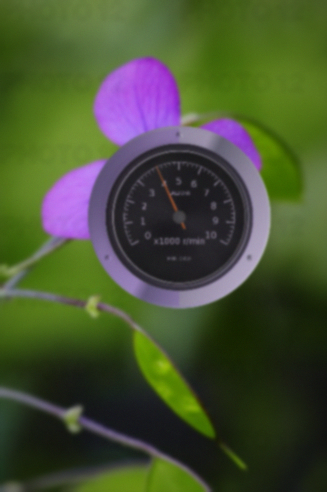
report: 4000 (rpm)
